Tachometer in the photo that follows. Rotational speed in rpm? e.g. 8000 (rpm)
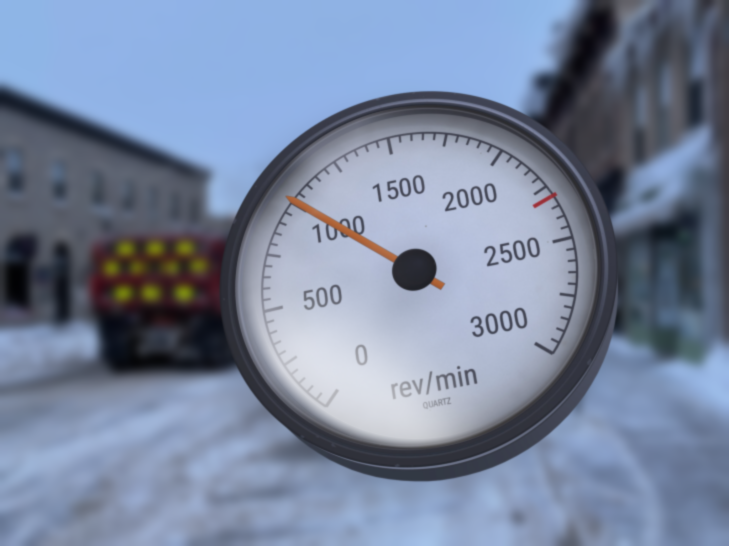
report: 1000 (rpm)
